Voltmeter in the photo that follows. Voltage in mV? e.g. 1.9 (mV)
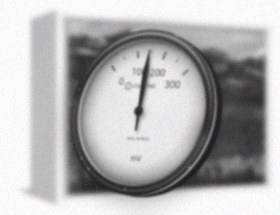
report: 150 (mV)
